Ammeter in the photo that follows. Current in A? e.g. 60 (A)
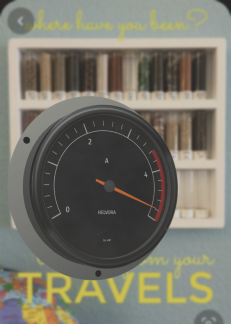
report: 4.8 (A)
